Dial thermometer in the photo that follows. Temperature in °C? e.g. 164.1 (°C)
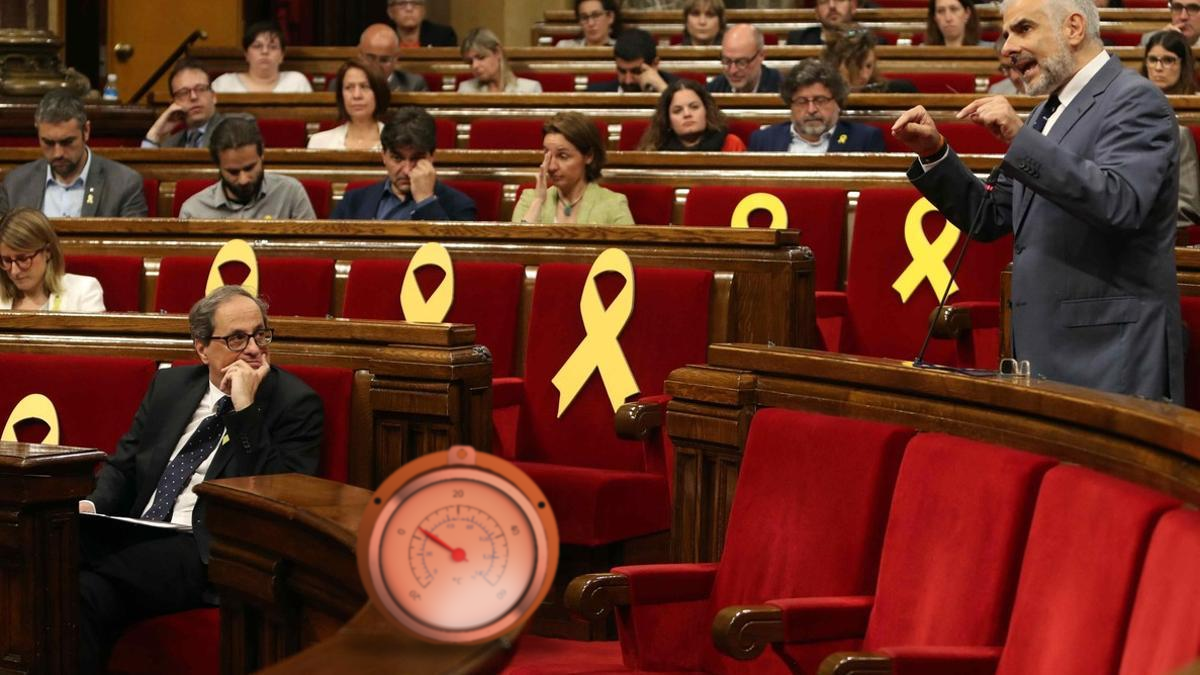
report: 4 (°C)
